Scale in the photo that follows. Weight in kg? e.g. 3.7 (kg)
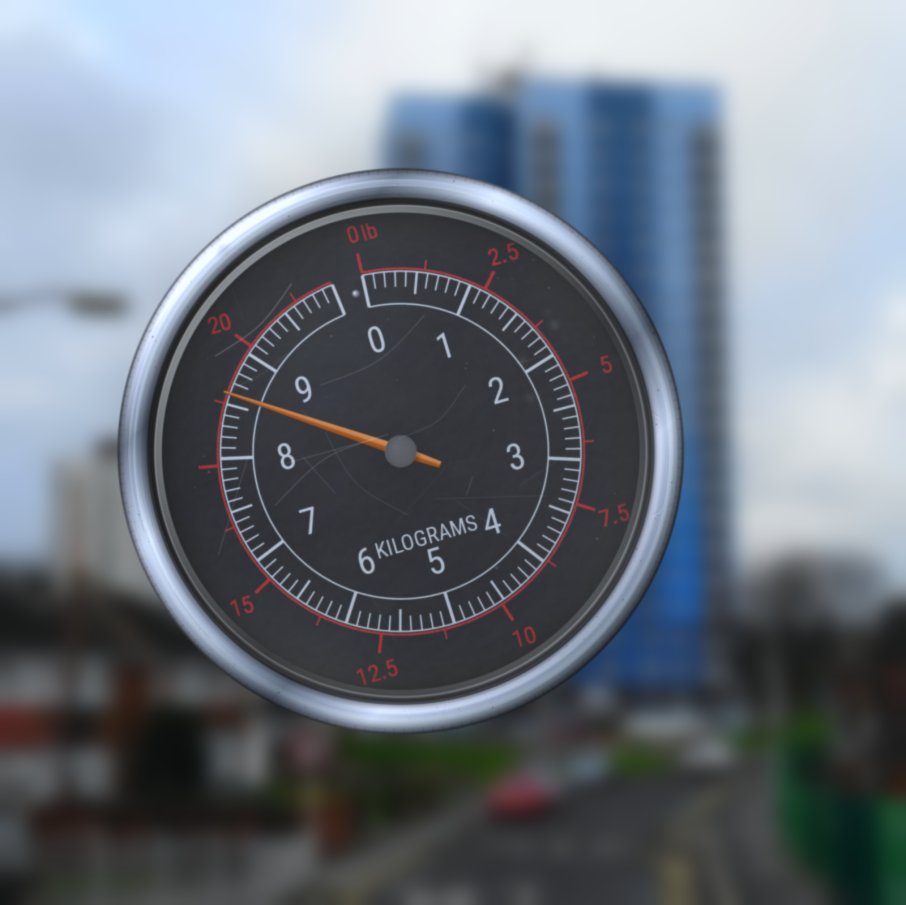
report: 8.6 (kg)
